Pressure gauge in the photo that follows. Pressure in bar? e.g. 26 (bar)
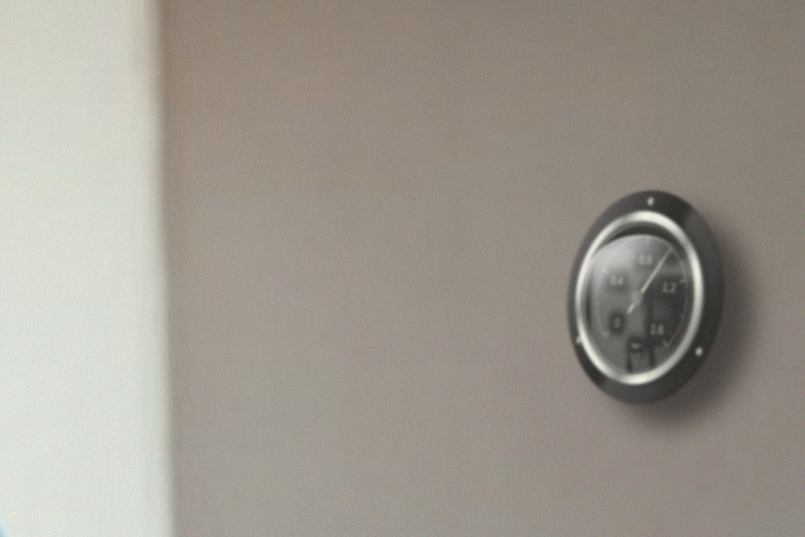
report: 1 (bar)
